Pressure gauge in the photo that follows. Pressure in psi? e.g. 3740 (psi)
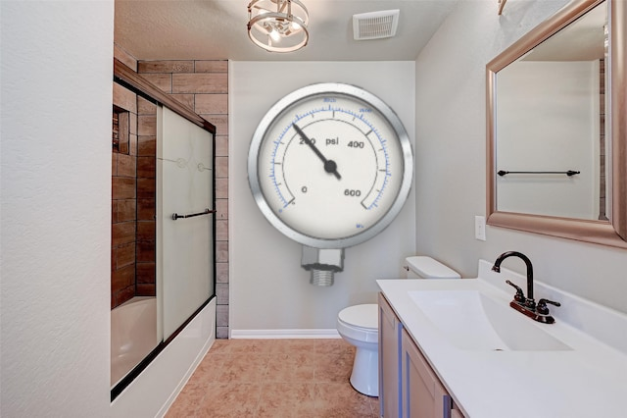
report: 200 (psi)
